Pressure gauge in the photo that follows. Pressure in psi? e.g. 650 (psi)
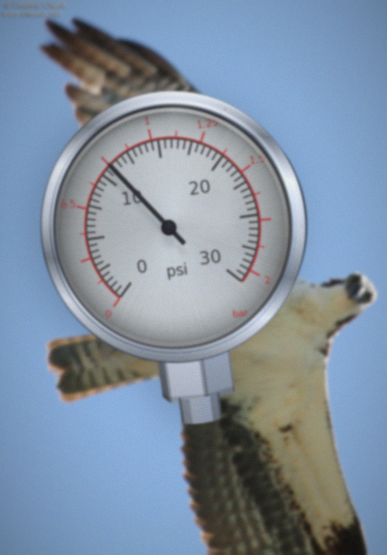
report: 11 (psi)
